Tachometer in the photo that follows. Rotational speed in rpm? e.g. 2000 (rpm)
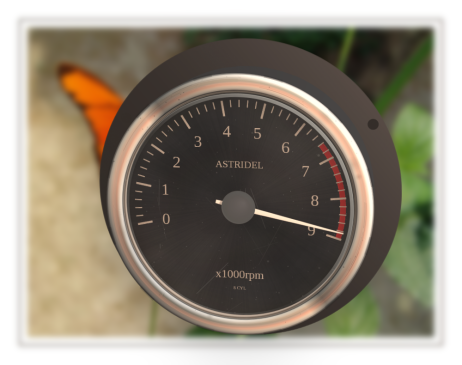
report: 8800 (rpm)
